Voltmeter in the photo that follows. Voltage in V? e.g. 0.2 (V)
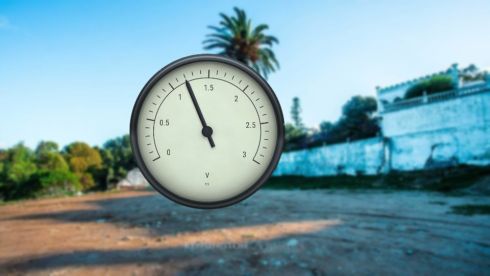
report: 1.2 (V)
